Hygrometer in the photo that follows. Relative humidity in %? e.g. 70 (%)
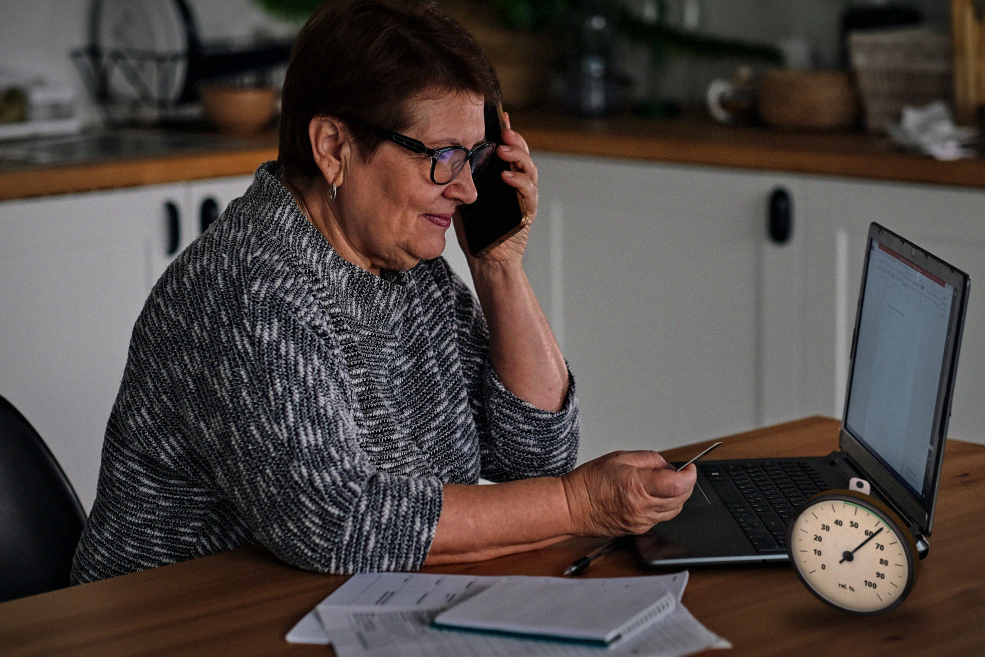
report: 62.5 (%)
